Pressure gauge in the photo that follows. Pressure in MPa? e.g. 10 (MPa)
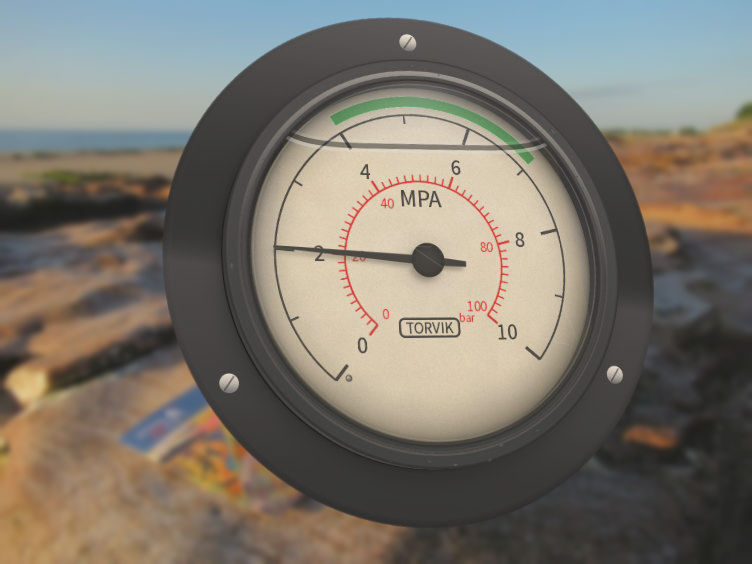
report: 2 (MPa)
